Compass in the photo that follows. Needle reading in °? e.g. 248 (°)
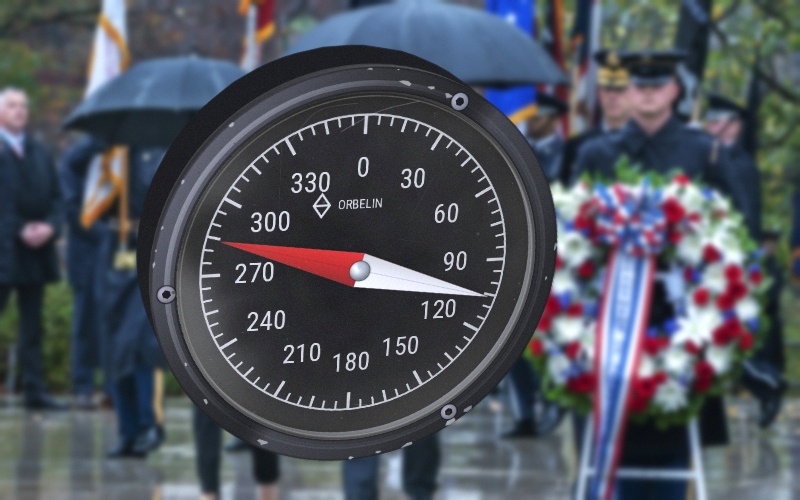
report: 285 (°)
